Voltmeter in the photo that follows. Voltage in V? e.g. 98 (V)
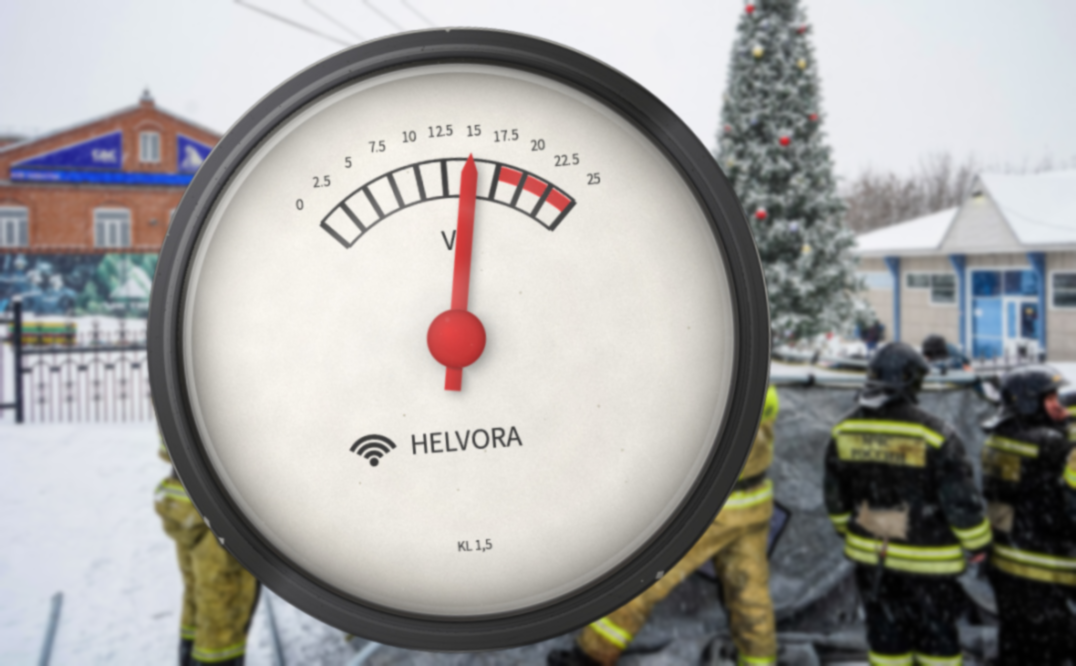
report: 15 (V)
